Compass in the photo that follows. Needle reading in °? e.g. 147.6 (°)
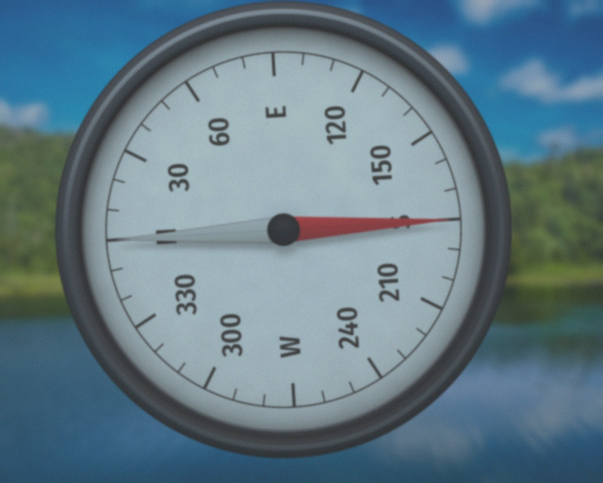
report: 180 (°)
